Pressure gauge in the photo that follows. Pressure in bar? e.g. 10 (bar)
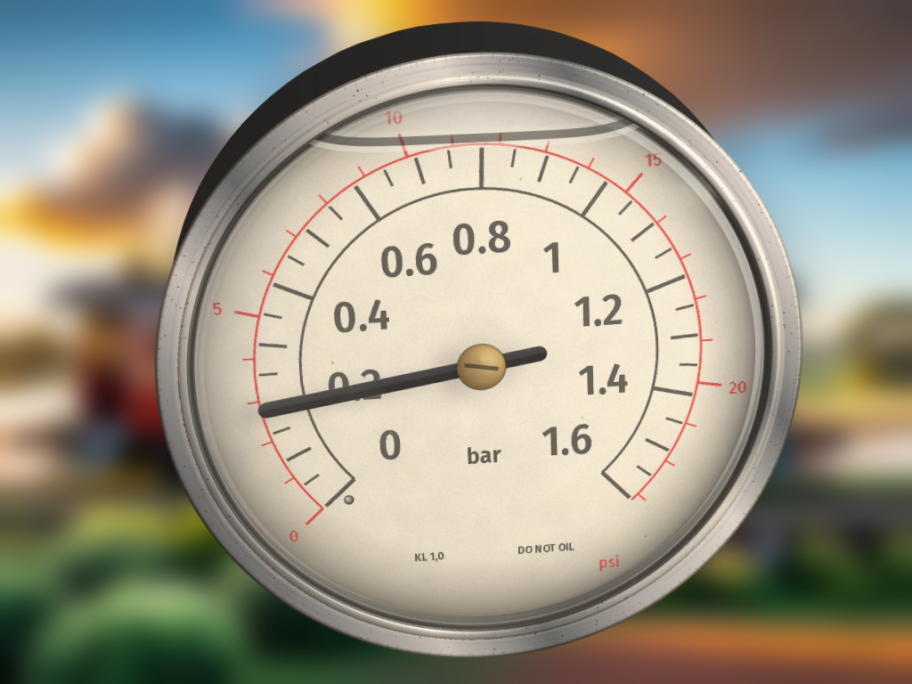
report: 0.2 (bar)
